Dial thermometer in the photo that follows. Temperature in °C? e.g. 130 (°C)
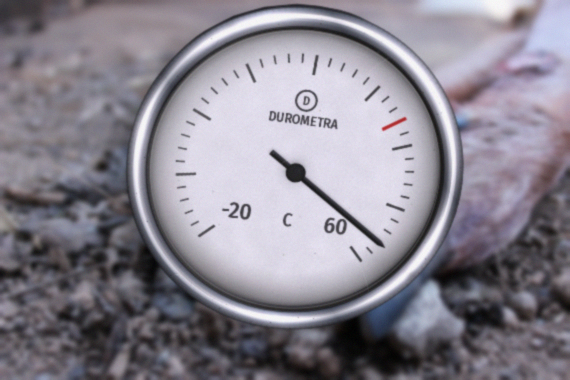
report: 56 (°C)
